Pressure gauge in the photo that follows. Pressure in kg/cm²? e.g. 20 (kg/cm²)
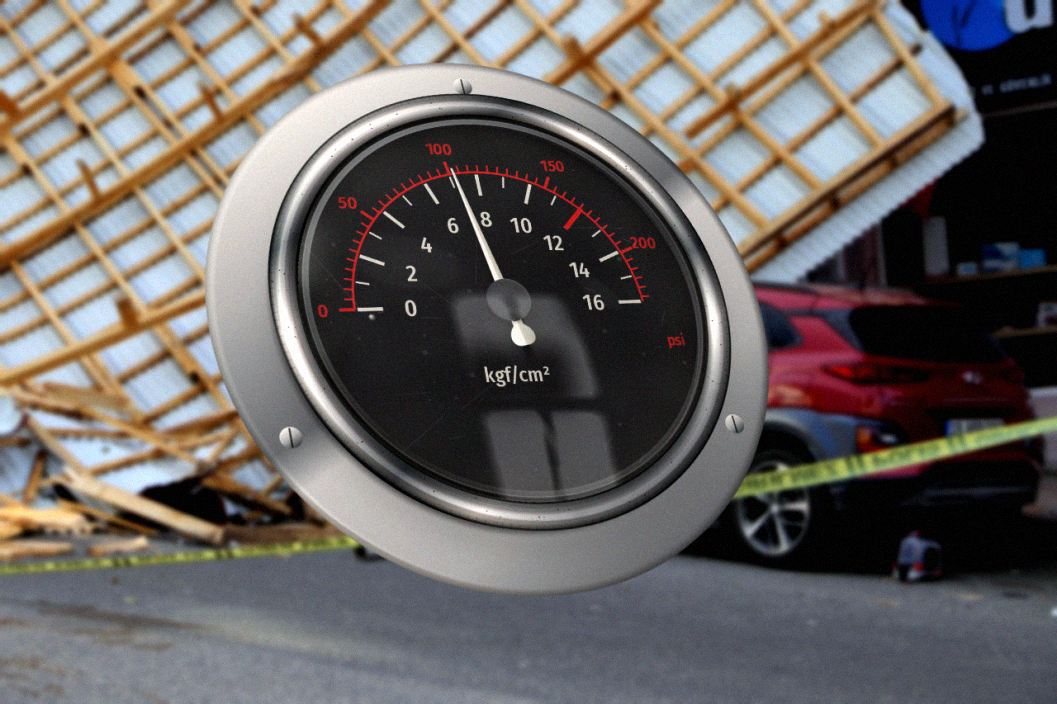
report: 7 (kg/cm²)
